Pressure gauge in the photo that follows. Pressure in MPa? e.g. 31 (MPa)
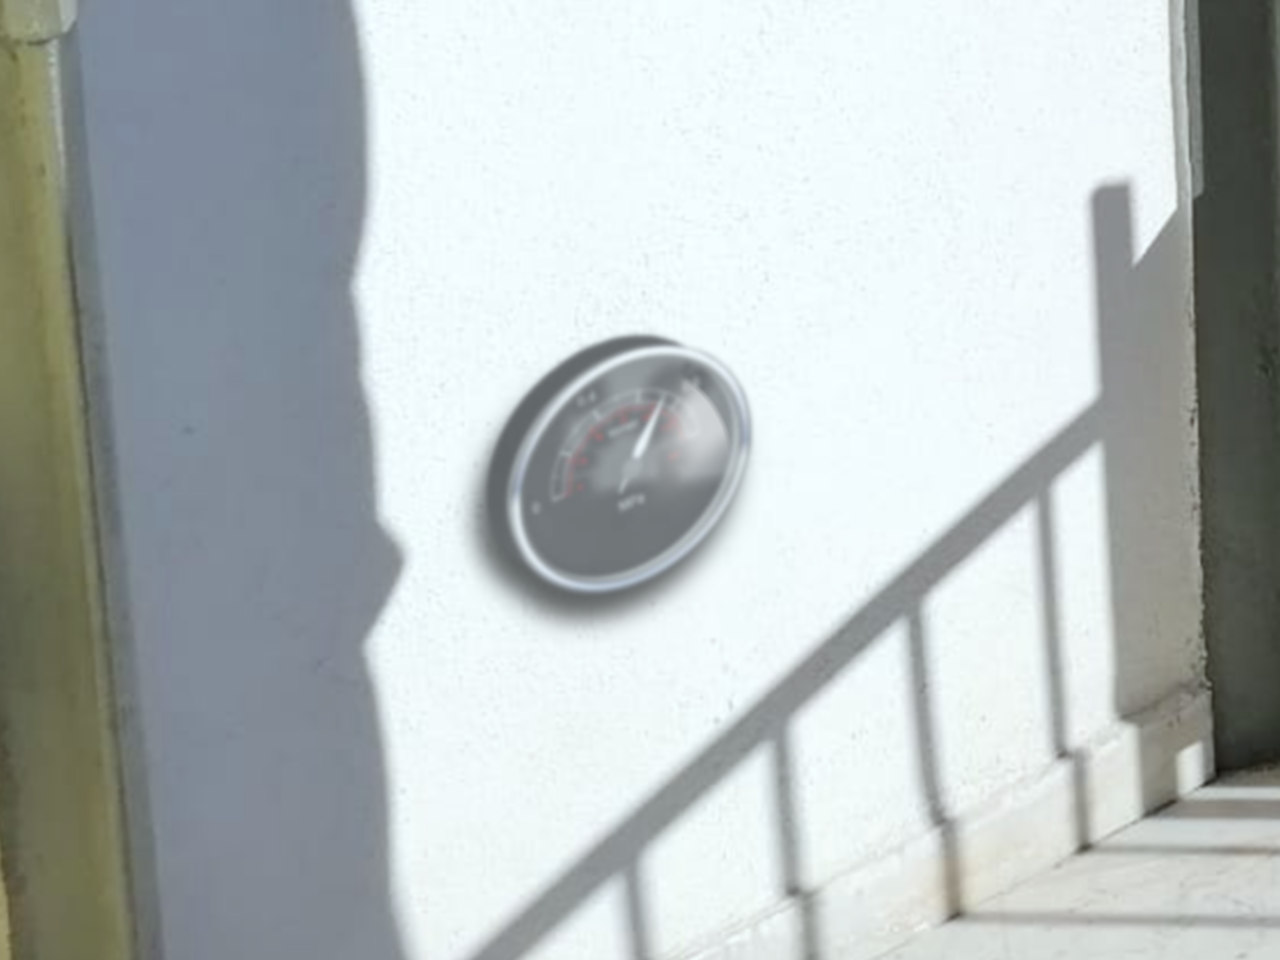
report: 0.7 (MPa)
